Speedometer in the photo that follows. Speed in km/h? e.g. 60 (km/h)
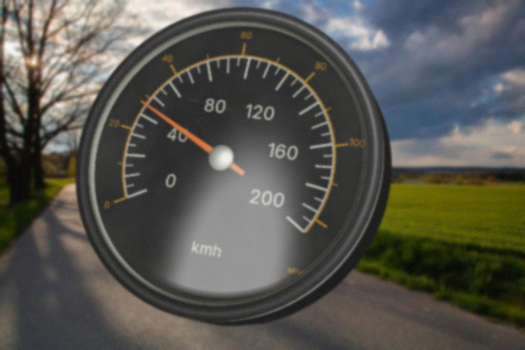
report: 45 (km/h)
